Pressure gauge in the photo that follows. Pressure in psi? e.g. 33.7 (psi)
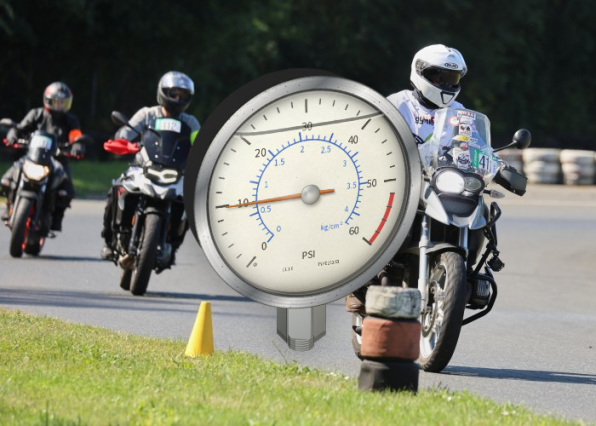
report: 10 (psi)
